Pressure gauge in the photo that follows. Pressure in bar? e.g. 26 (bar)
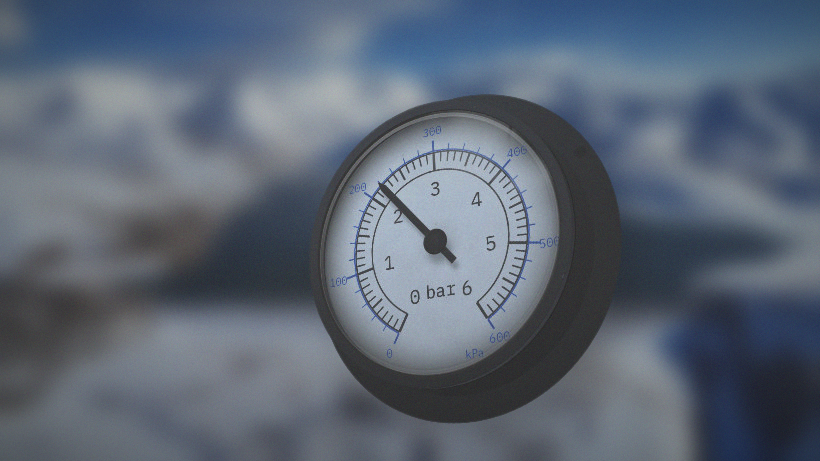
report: 2.2 (bar)
